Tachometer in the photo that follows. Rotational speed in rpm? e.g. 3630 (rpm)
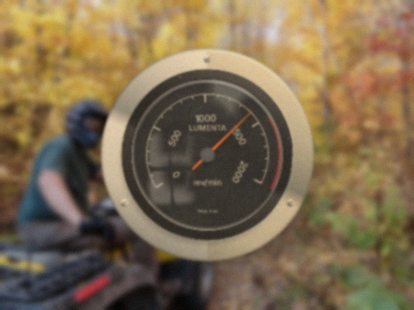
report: 1400 (rpm)
